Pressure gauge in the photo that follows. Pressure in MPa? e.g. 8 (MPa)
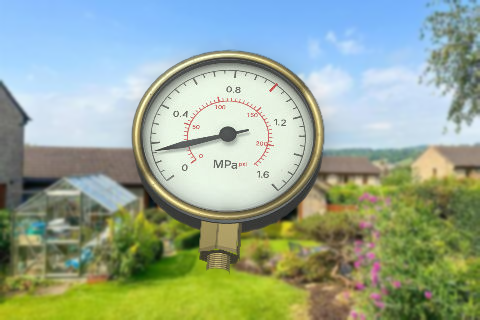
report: 0.15 (MPa)
